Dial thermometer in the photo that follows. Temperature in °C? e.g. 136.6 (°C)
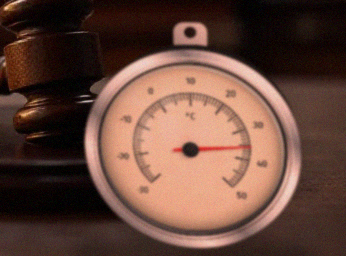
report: 35 (°C)
